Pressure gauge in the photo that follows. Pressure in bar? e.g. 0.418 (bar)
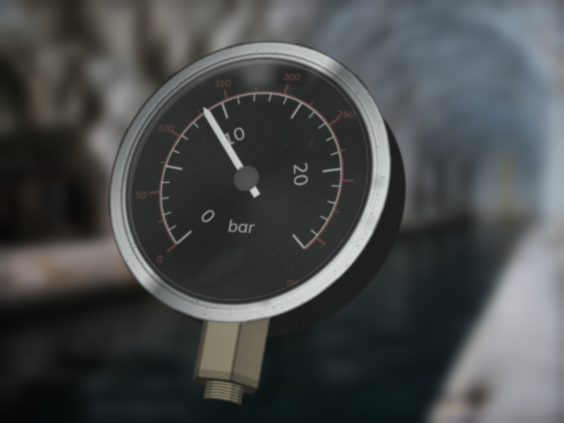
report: 9 (bar)
